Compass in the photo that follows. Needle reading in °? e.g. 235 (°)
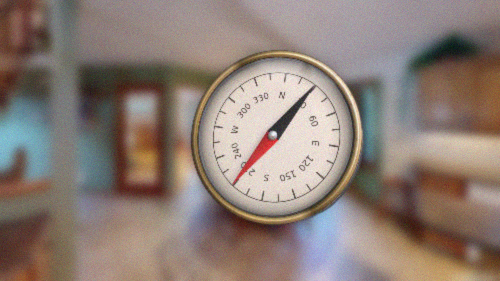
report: 210 (°)
